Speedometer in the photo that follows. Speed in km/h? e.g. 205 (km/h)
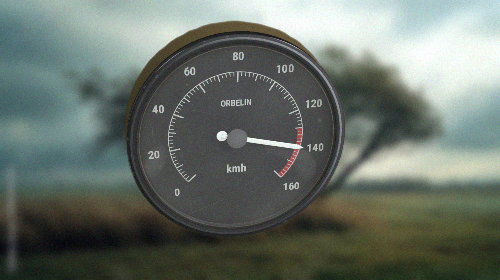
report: 140 (km/h)
